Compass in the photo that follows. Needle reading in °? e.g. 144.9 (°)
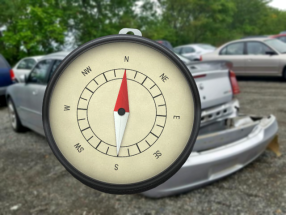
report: 0 (°)
